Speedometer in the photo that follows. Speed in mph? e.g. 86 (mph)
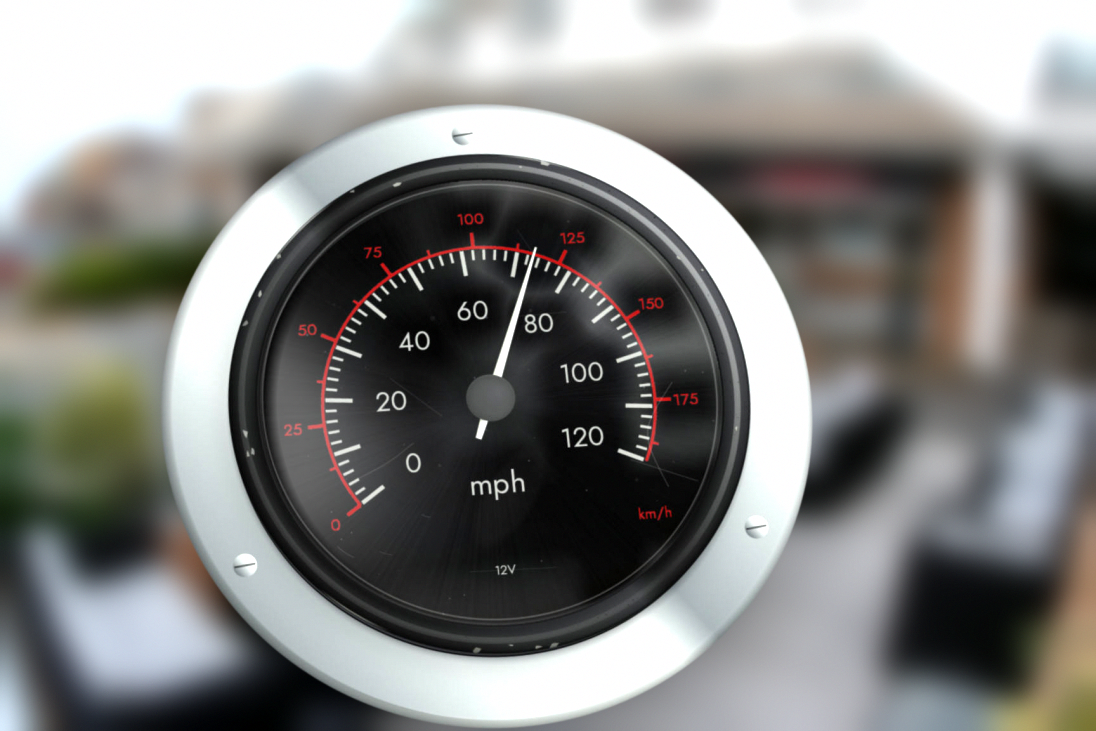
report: 73 (mph)
